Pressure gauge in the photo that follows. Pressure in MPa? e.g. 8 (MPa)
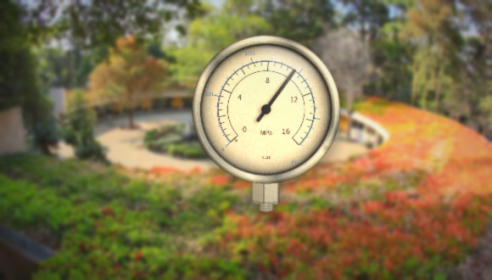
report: 10 (MPa)
